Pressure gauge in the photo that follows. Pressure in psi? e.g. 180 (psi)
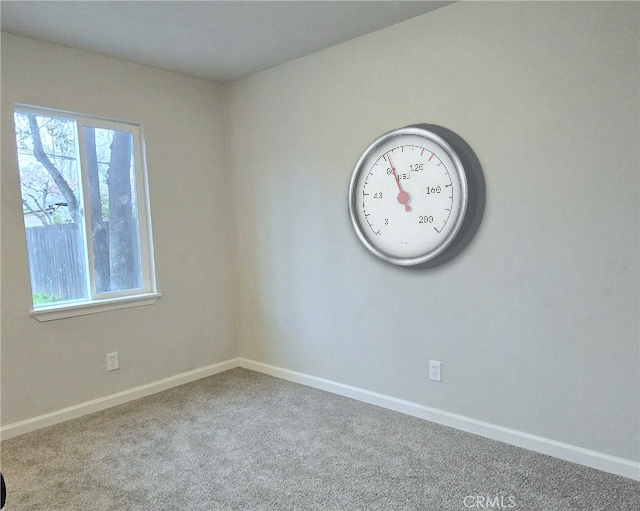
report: 85 (psi)
